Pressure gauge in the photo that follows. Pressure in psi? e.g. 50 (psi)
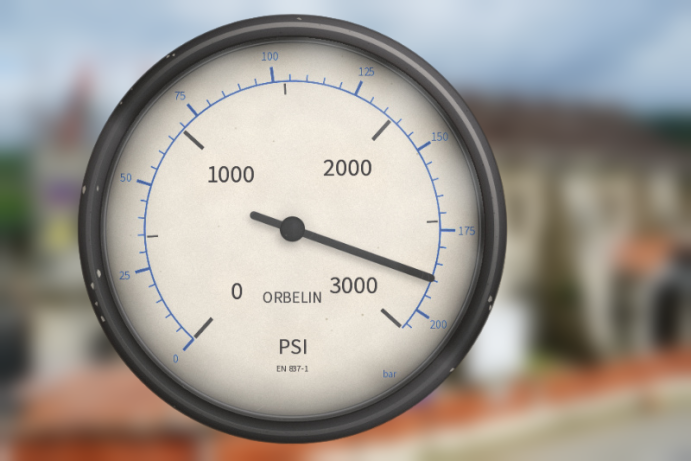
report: 2750 (psi)
